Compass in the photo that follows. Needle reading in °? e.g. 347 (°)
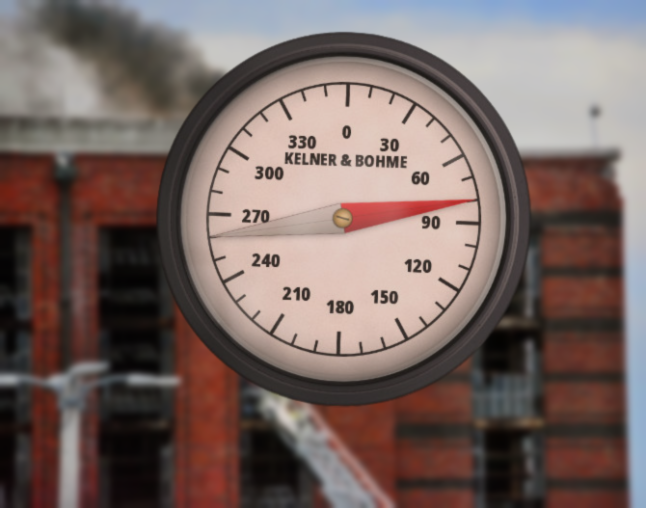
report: 80 (°)
